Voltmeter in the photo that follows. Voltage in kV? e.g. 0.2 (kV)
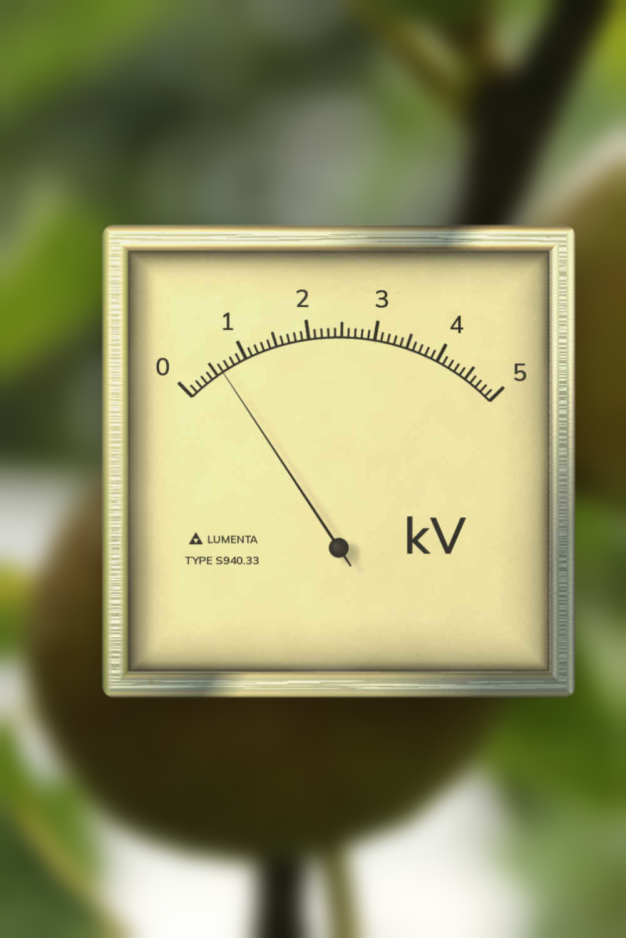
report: 0.6 (kV)
